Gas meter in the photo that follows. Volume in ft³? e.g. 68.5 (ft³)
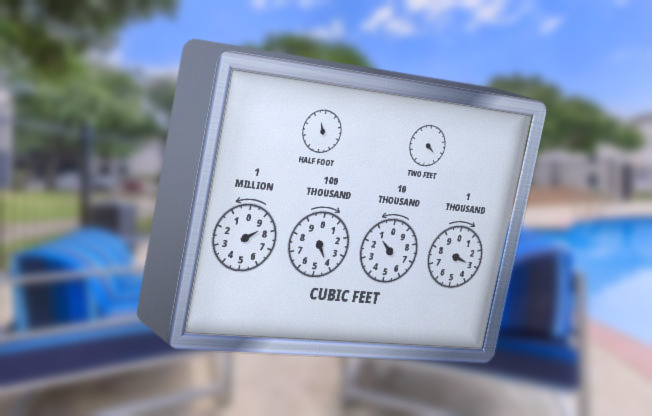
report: 841300 (ft³)
